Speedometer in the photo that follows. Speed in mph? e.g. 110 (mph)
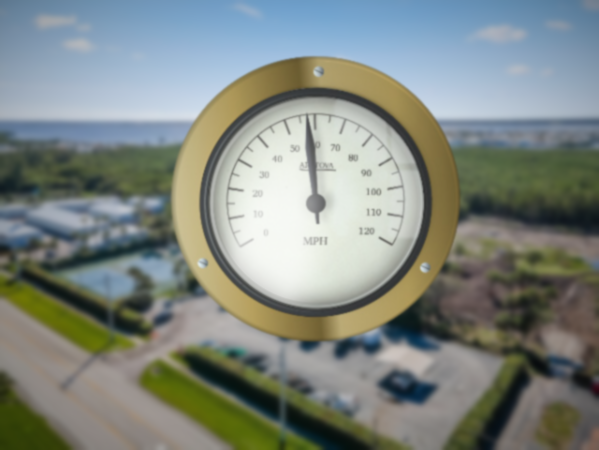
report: 57.5 (mph)
